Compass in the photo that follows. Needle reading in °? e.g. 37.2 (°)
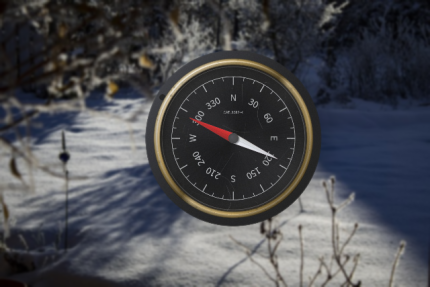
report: 295 (°)
